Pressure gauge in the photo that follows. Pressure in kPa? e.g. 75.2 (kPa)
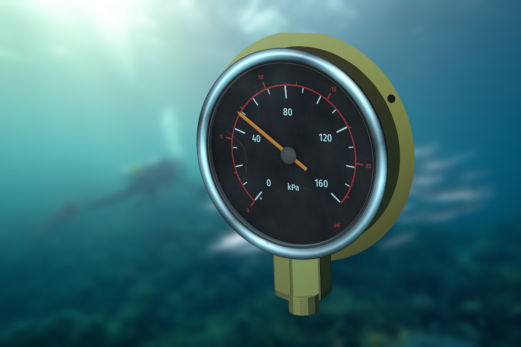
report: 50 (kPa)
